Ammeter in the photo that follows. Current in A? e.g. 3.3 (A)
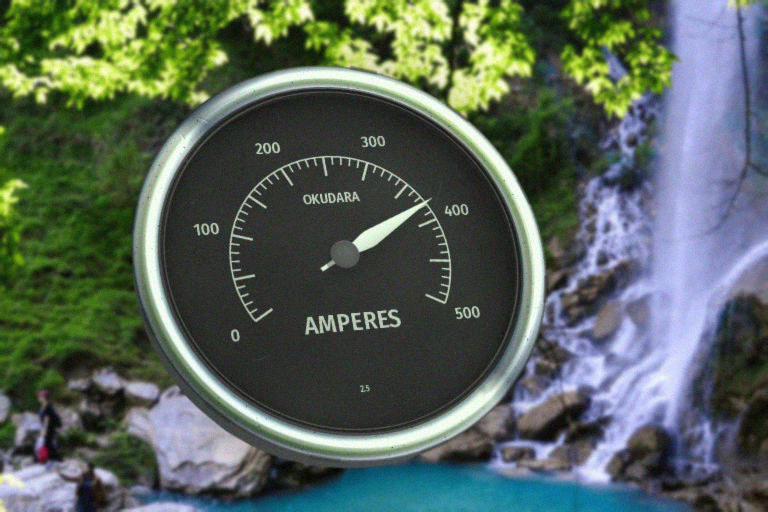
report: 380 (A)
